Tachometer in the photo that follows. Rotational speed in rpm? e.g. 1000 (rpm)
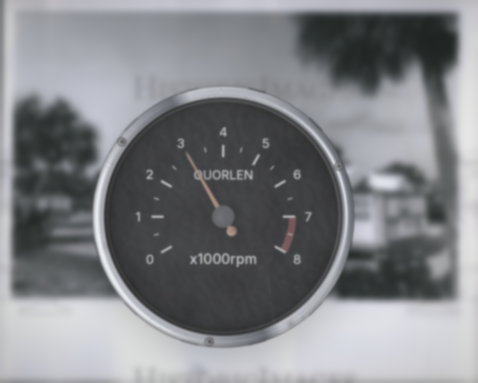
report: 3000 (rpm)
